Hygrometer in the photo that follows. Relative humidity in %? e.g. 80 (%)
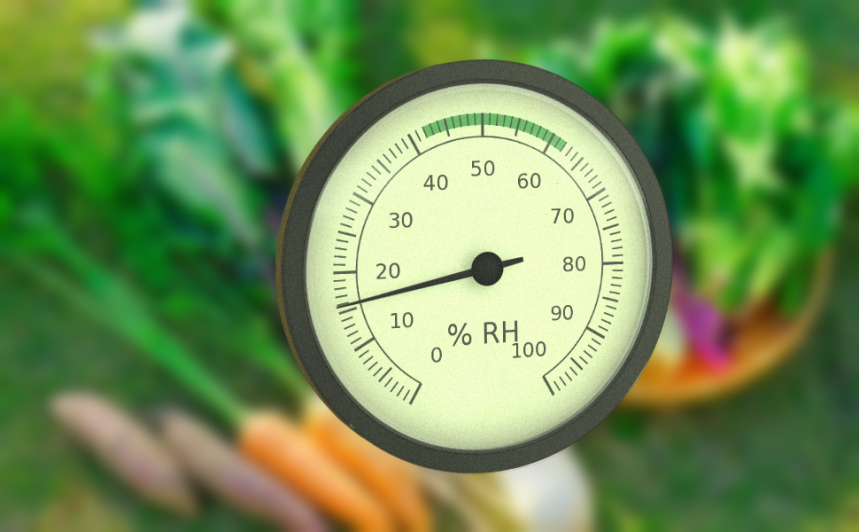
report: 16 (%)
